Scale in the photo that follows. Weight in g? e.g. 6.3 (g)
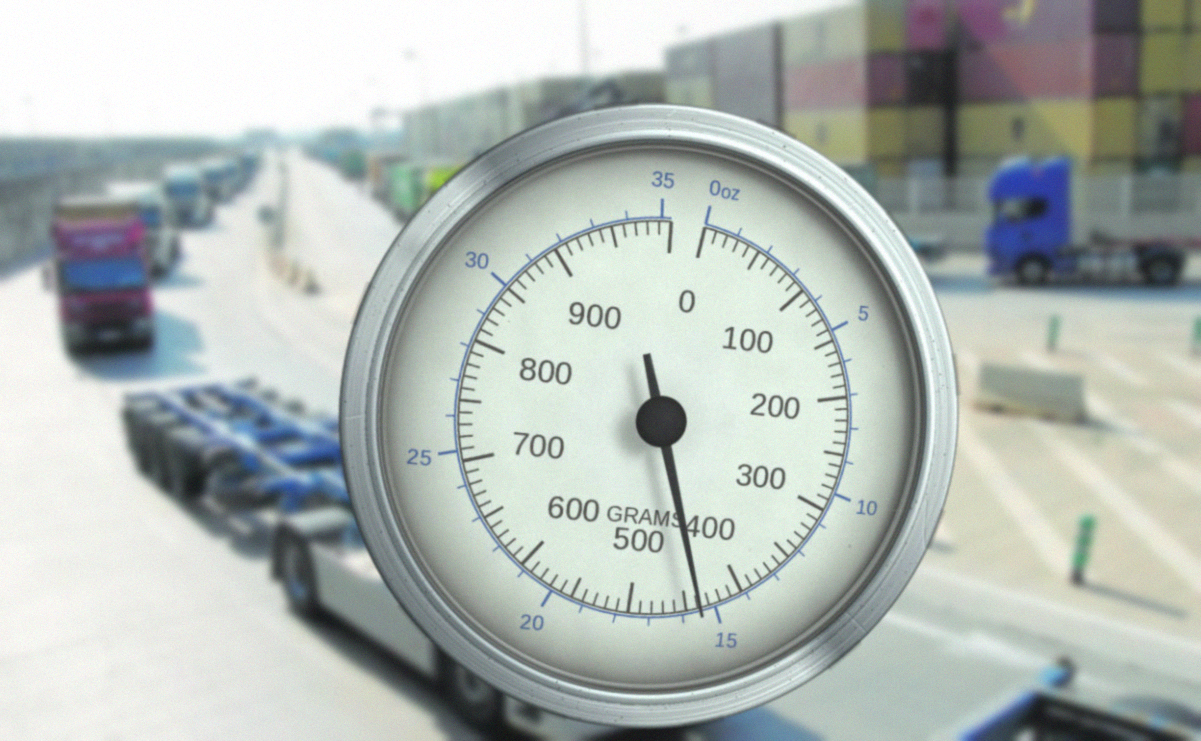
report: 440 (g)
